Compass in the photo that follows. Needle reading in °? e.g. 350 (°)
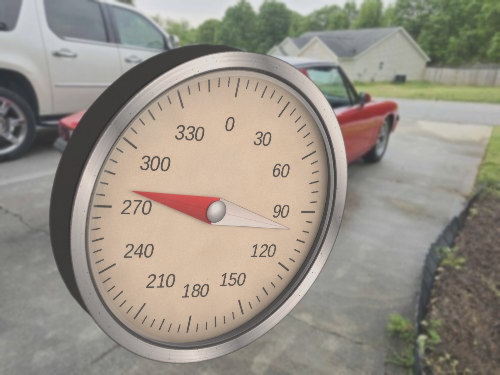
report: 280 (°)
